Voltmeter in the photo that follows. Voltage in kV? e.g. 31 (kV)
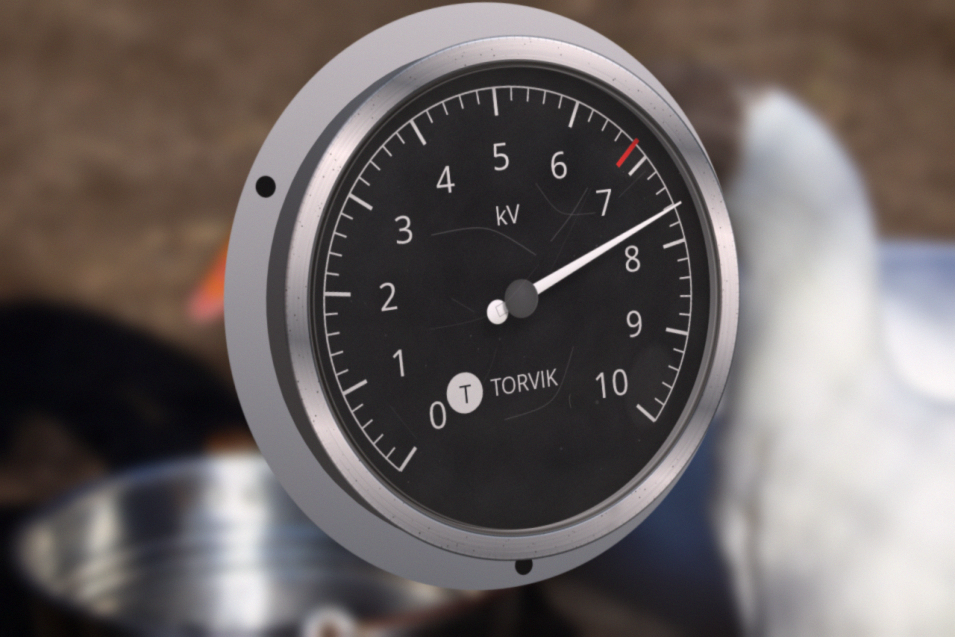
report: 7.6 (kV)
